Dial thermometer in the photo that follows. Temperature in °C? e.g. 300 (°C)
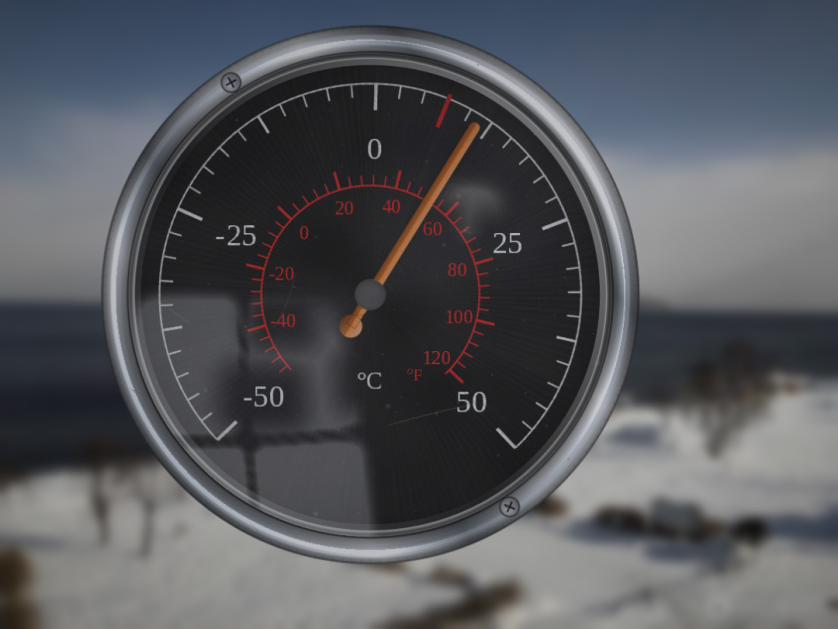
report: 11.25 (°C)
